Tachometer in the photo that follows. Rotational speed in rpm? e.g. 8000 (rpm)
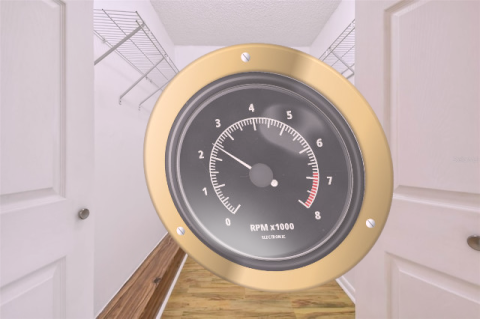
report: 2500 (rpm)
